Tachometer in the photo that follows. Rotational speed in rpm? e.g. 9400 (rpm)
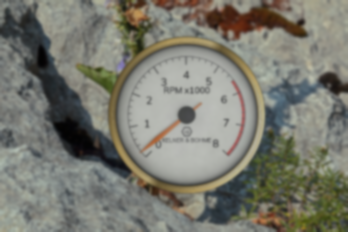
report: 200 (rpm)
